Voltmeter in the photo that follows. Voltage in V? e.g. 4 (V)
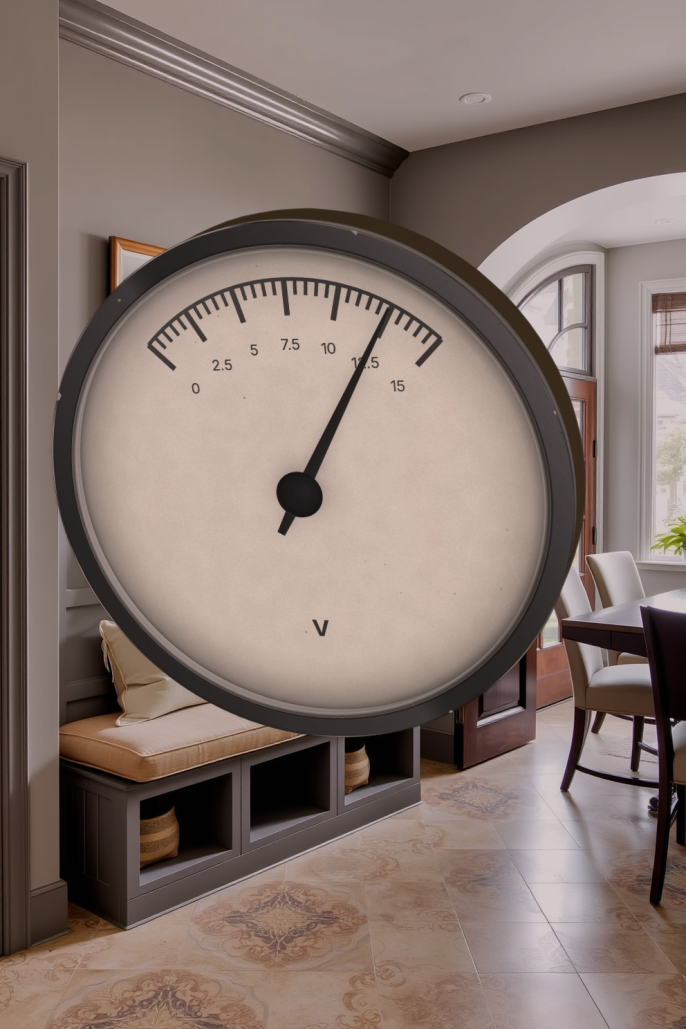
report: 12.5 (V)
